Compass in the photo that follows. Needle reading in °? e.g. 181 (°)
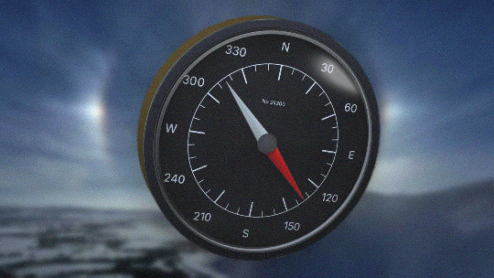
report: 135 (°)
